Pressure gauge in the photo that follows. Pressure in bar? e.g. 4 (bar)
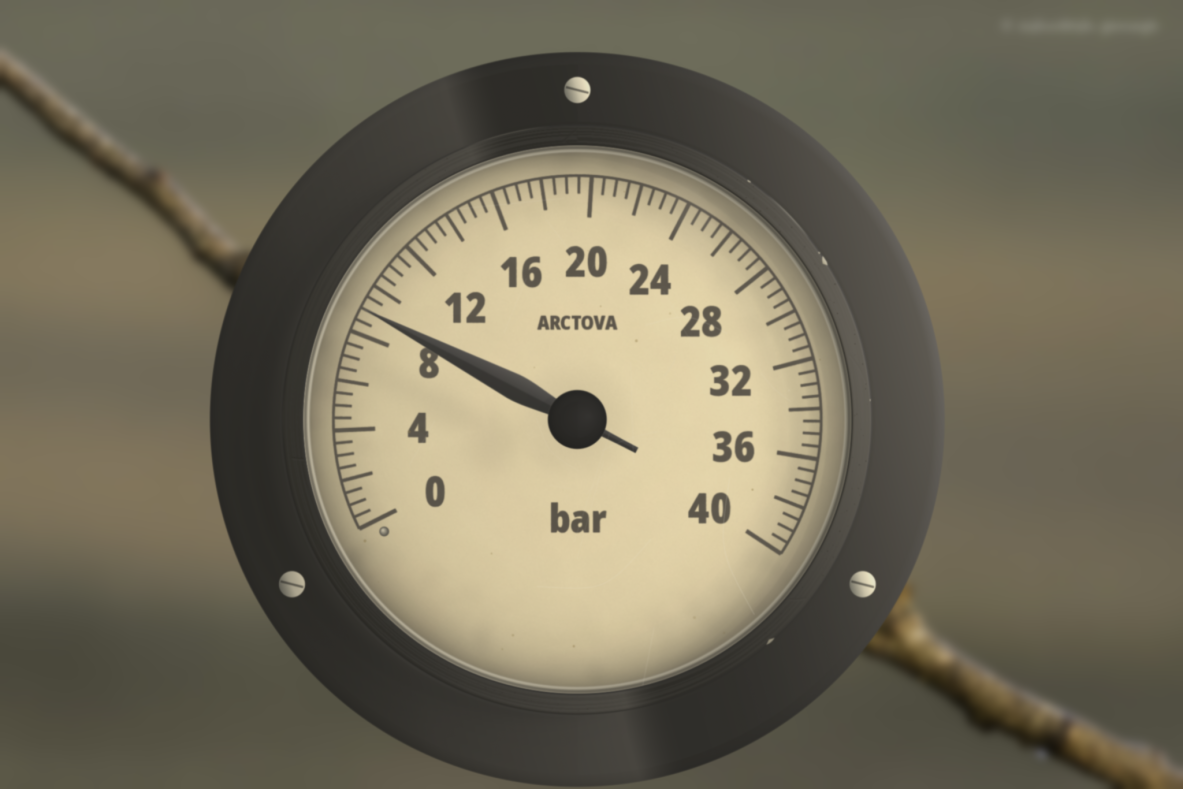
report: 9 (bar)
